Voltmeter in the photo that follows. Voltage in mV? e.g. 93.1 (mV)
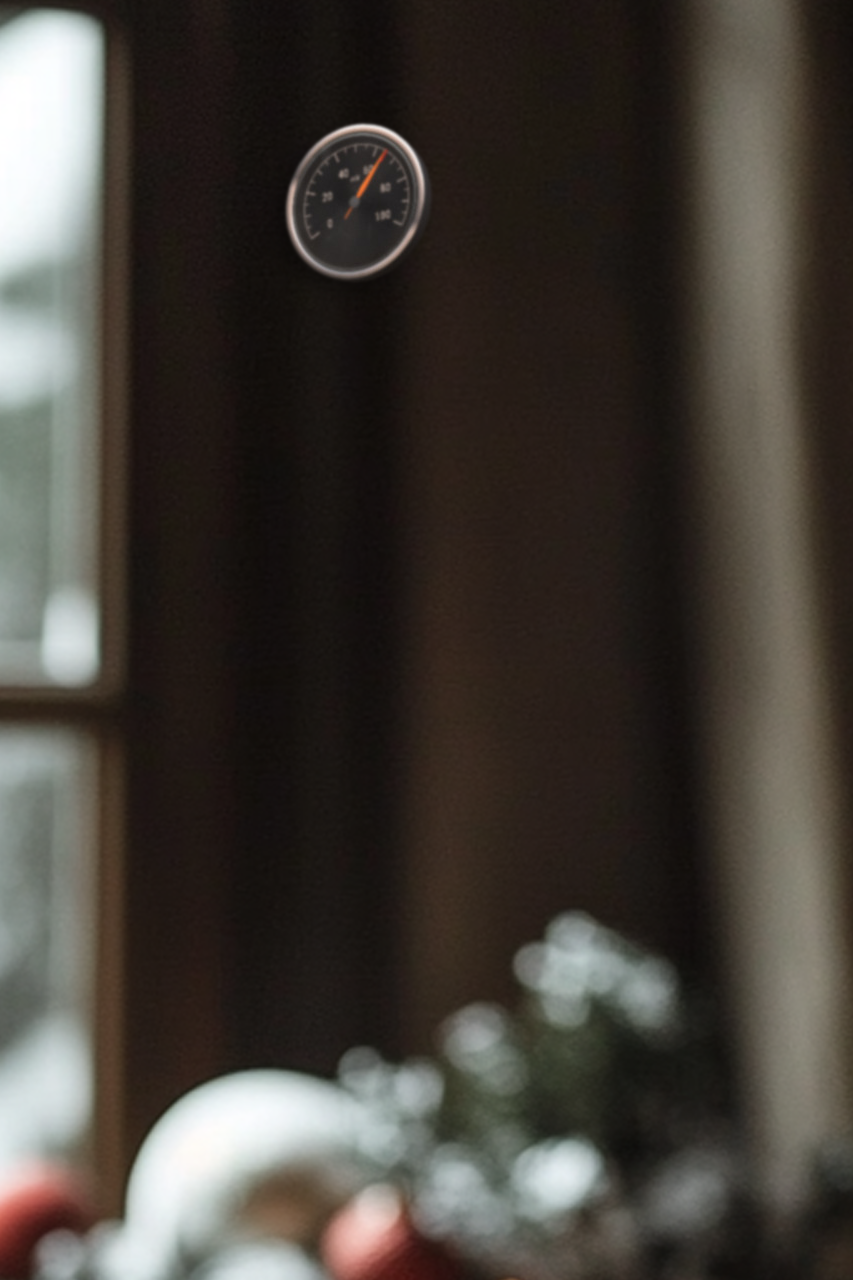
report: 65 (mV)
